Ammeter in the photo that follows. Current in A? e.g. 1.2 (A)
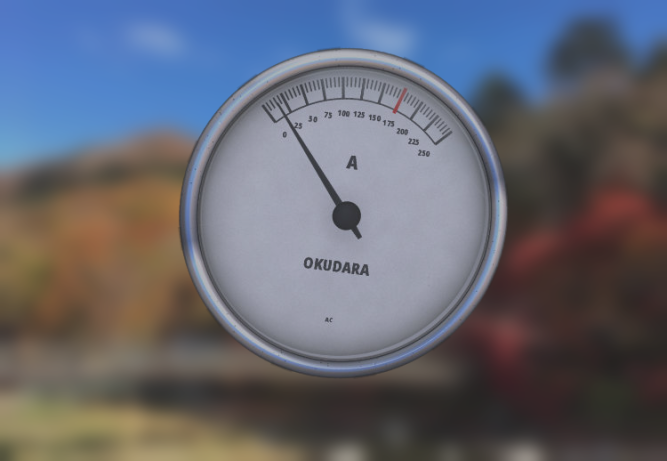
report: 15 (A)
